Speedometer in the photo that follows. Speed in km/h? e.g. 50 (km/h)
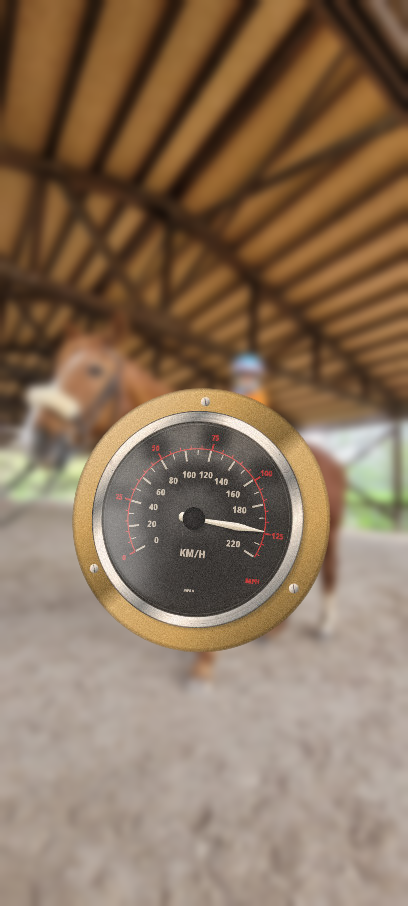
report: 200 (km/h)
